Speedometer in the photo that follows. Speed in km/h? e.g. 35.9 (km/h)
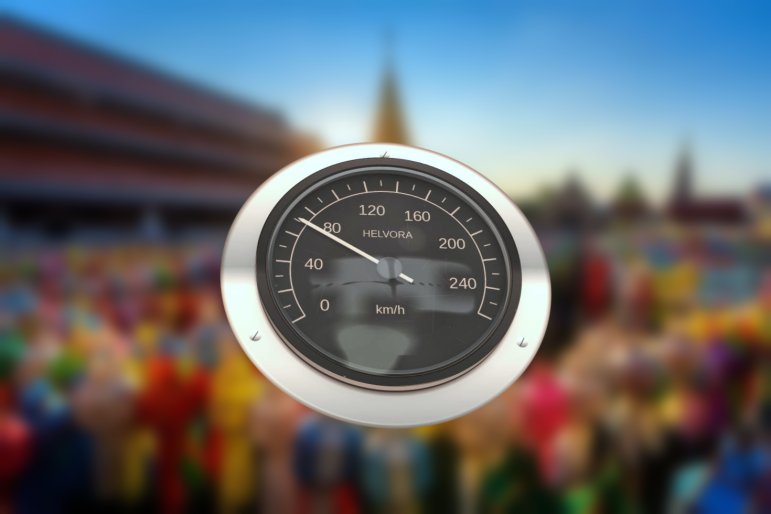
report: 70 (km/h)
